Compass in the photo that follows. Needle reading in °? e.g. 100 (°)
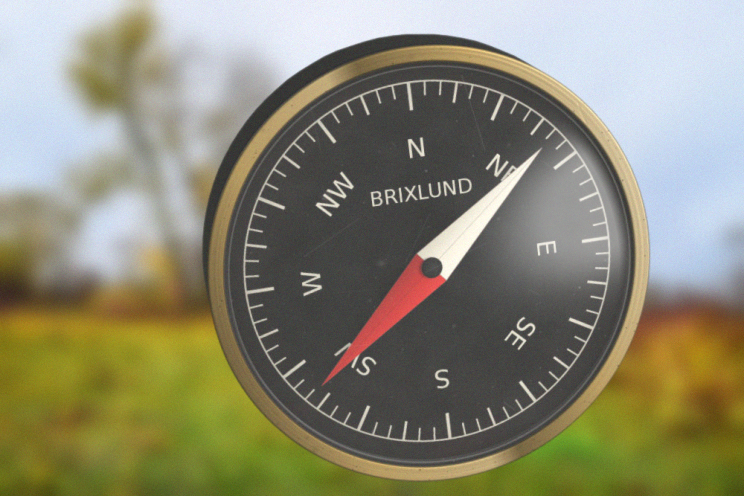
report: 230 (°)
